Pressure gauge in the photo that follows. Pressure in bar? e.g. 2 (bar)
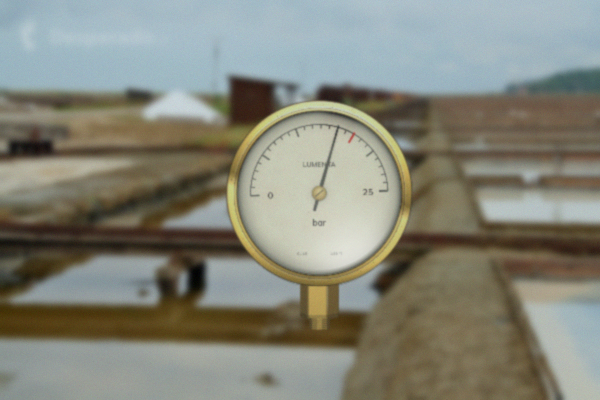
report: 15 (bar)
